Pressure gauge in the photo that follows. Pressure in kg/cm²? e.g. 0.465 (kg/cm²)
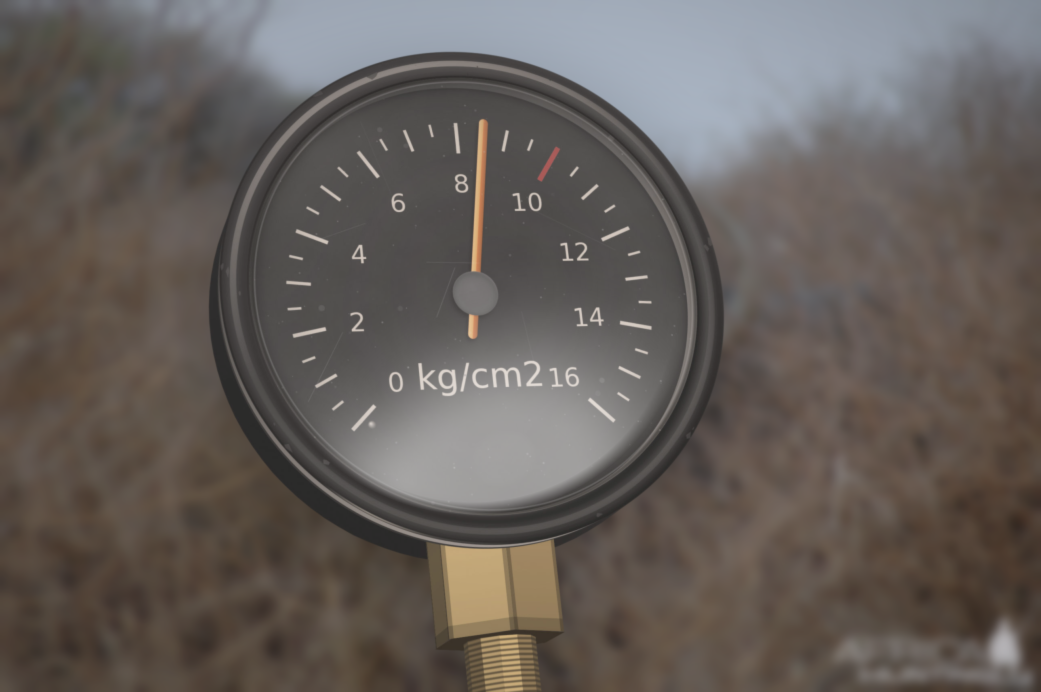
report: 8.5 (kg/cm²)
